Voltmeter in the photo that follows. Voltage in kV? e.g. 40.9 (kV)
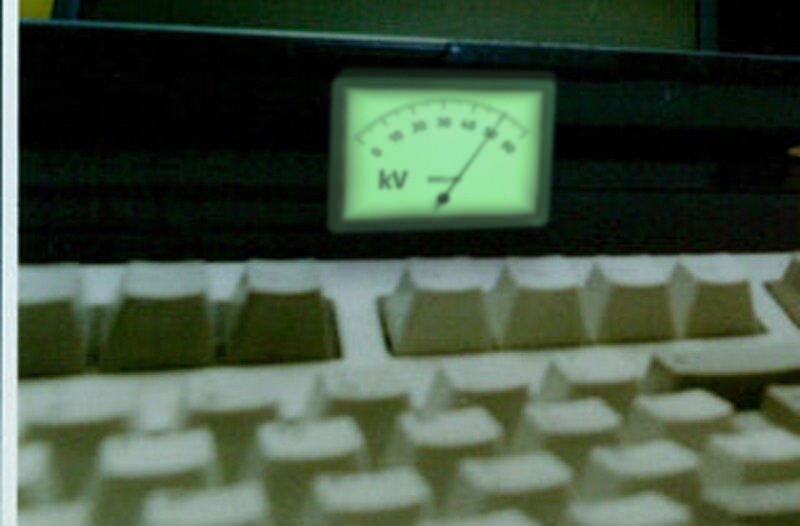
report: 50 (kV)
